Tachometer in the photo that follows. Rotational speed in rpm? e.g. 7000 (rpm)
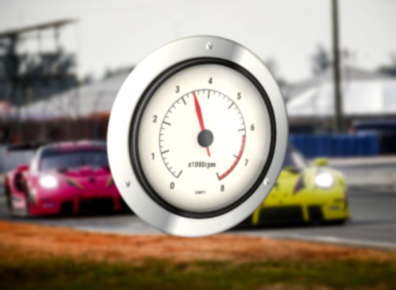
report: 3400 (rpm)
